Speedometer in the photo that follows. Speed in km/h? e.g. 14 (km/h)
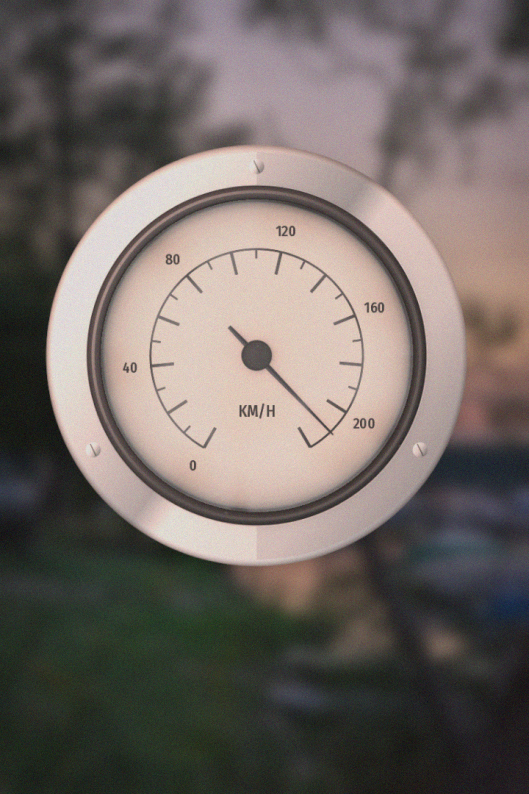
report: 210 (km/h)
